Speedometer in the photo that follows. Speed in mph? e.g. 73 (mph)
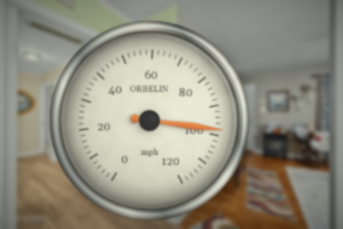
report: 98 (mph)
